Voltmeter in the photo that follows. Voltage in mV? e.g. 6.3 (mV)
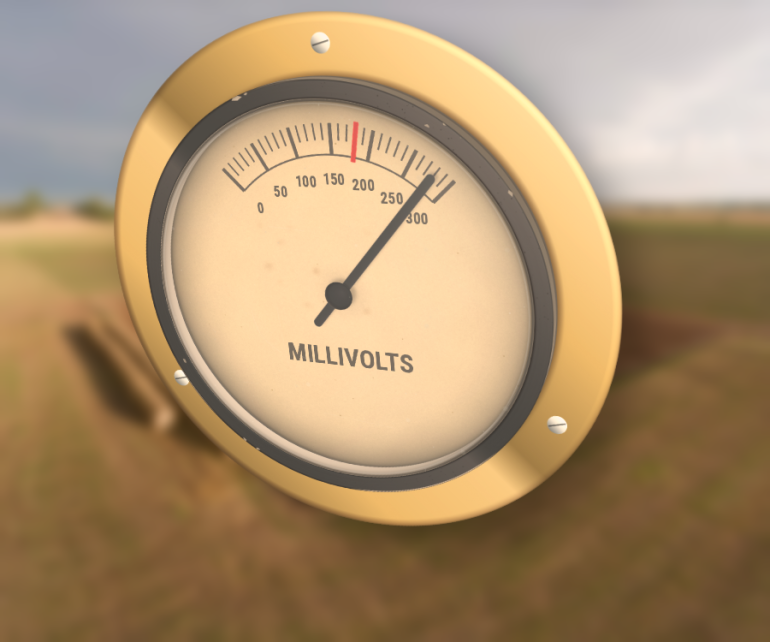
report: 280 (mV)
